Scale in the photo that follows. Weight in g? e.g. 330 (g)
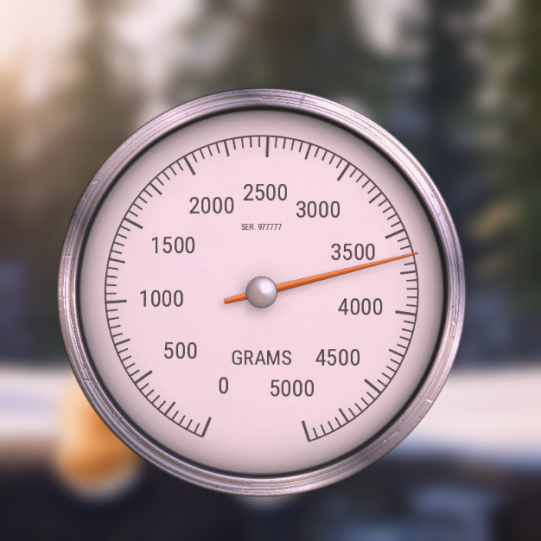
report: 3650 (g)
